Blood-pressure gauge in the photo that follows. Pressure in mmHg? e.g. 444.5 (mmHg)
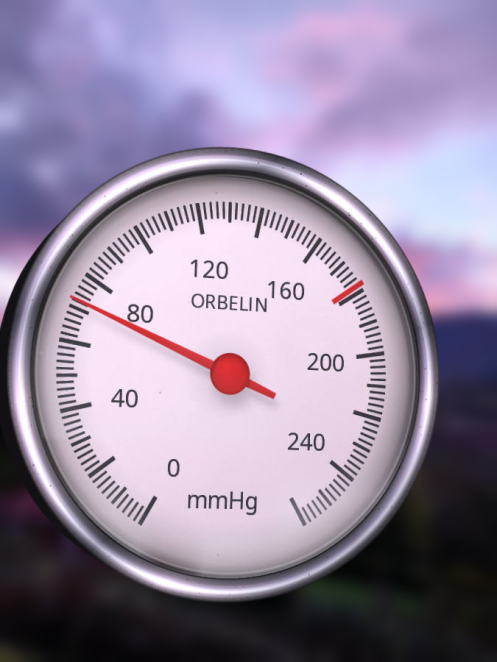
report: 72 (mmHg)
